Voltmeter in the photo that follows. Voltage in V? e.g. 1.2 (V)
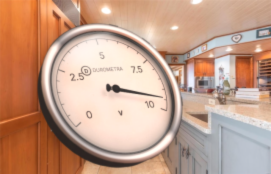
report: 9.5 (V)
